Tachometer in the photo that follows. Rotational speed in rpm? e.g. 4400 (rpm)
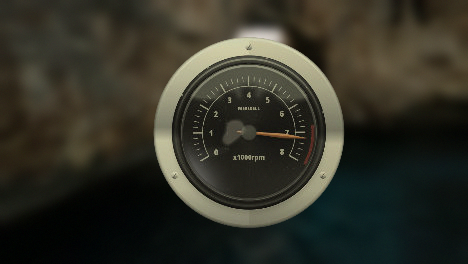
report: 7200 (rpm)
